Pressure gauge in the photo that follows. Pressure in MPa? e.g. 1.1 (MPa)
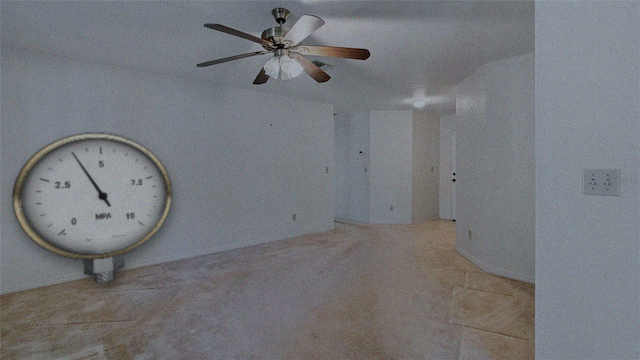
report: 4 (MPa)
